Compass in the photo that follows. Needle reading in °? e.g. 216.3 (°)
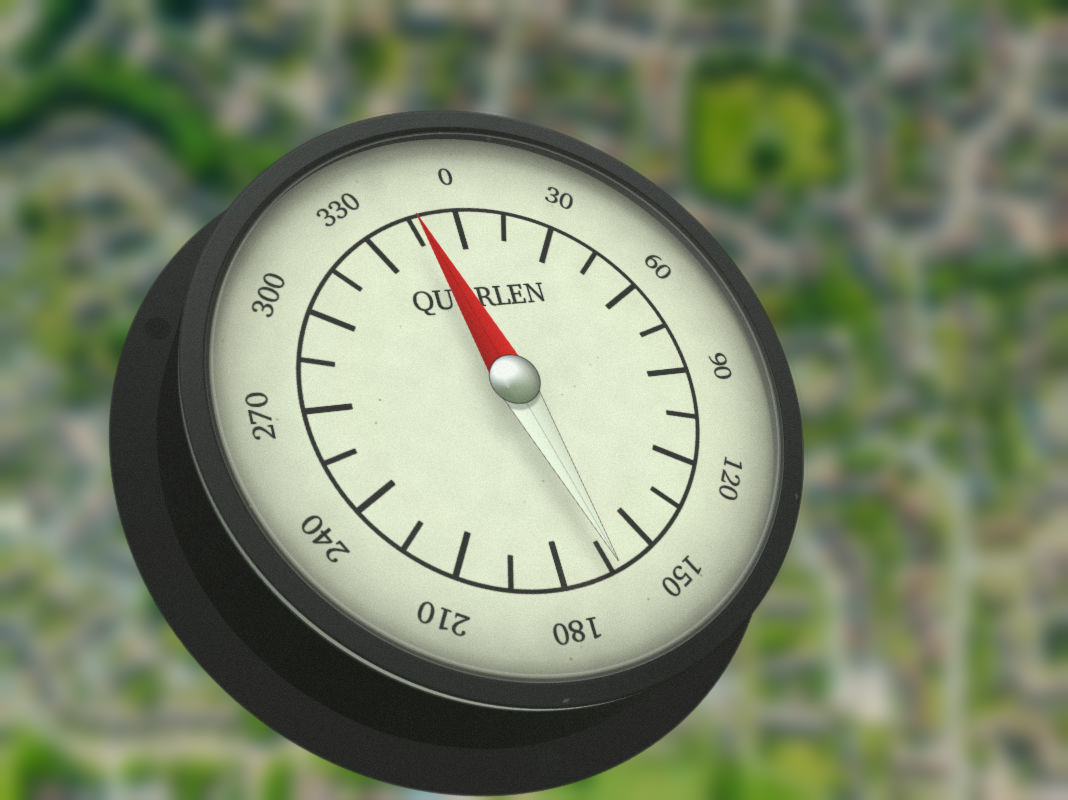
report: 345 (°)
